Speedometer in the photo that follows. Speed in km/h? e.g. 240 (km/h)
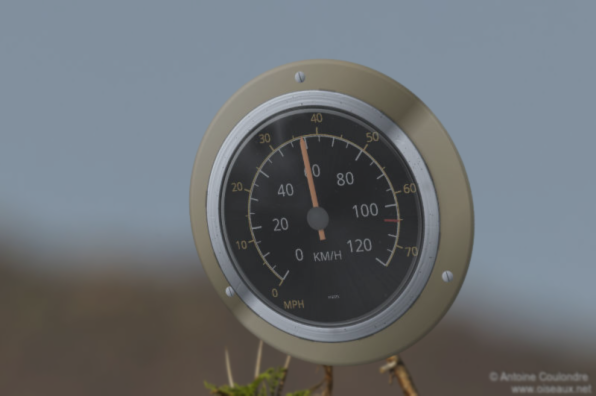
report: 60 (km/h)
